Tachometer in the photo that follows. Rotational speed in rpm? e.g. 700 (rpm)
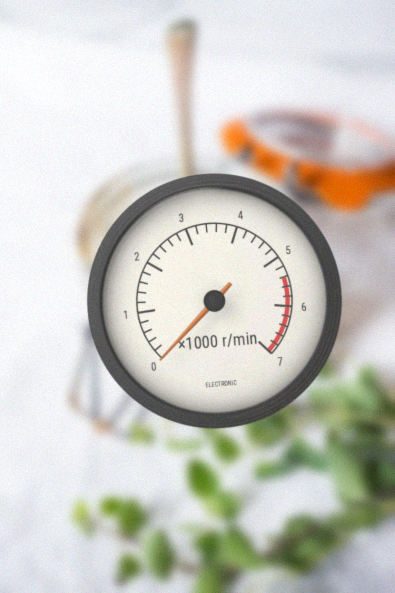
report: 0 (rpm)
